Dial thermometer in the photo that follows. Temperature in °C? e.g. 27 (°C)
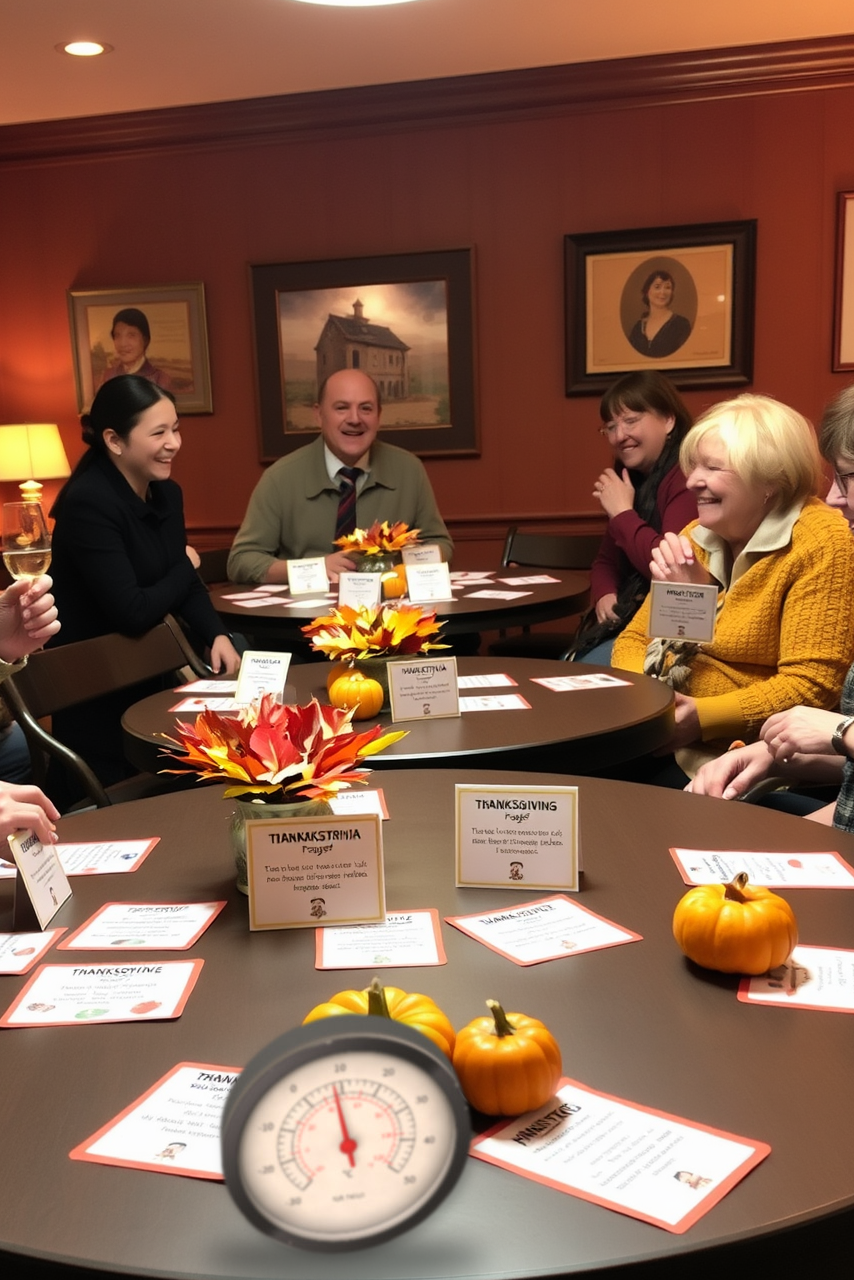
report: 8 (°C)
